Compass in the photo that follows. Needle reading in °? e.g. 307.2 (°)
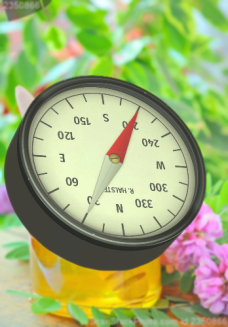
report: 210 (°)
